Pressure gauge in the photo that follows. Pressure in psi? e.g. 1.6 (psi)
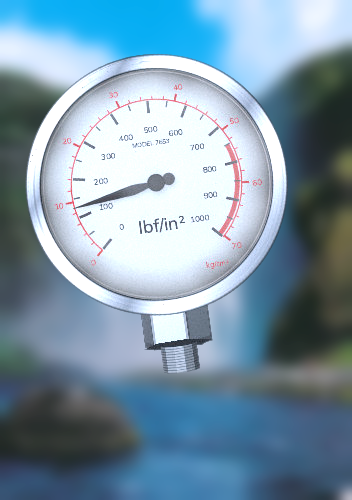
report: 125 (psi)
